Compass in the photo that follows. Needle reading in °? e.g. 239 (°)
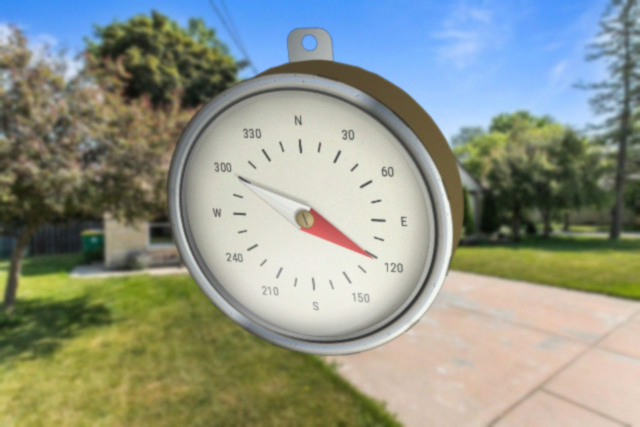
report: 120 (°)
